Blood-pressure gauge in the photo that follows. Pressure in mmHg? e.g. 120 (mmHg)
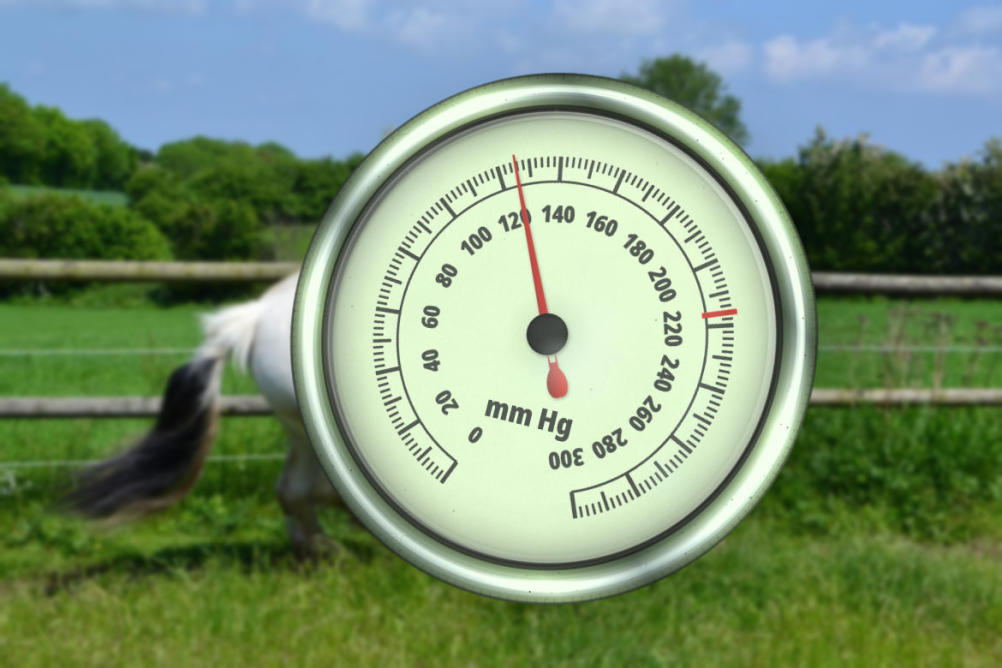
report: 126 (mmHg)
